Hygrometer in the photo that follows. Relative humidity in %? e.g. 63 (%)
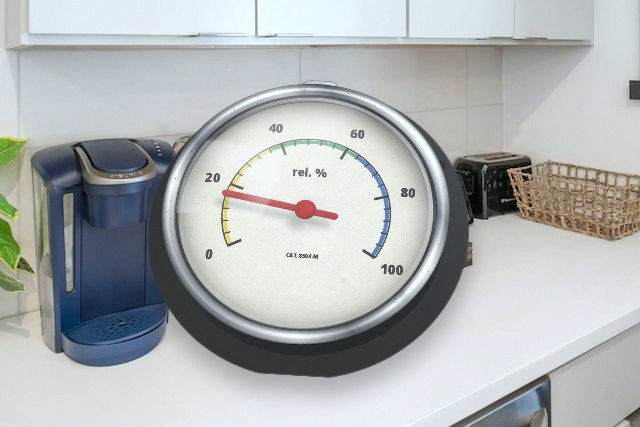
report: 16 (%)
